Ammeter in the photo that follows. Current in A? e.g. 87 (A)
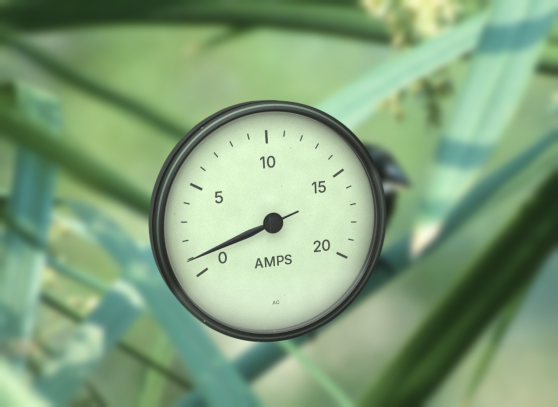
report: 1 (A)
